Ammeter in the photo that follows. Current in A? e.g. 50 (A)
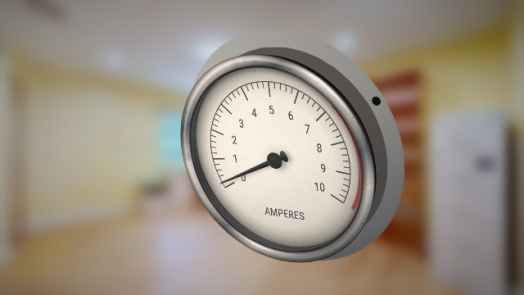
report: 0.2 (A)
